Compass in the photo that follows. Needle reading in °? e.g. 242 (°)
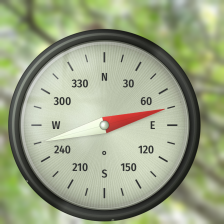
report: 75 (°)
